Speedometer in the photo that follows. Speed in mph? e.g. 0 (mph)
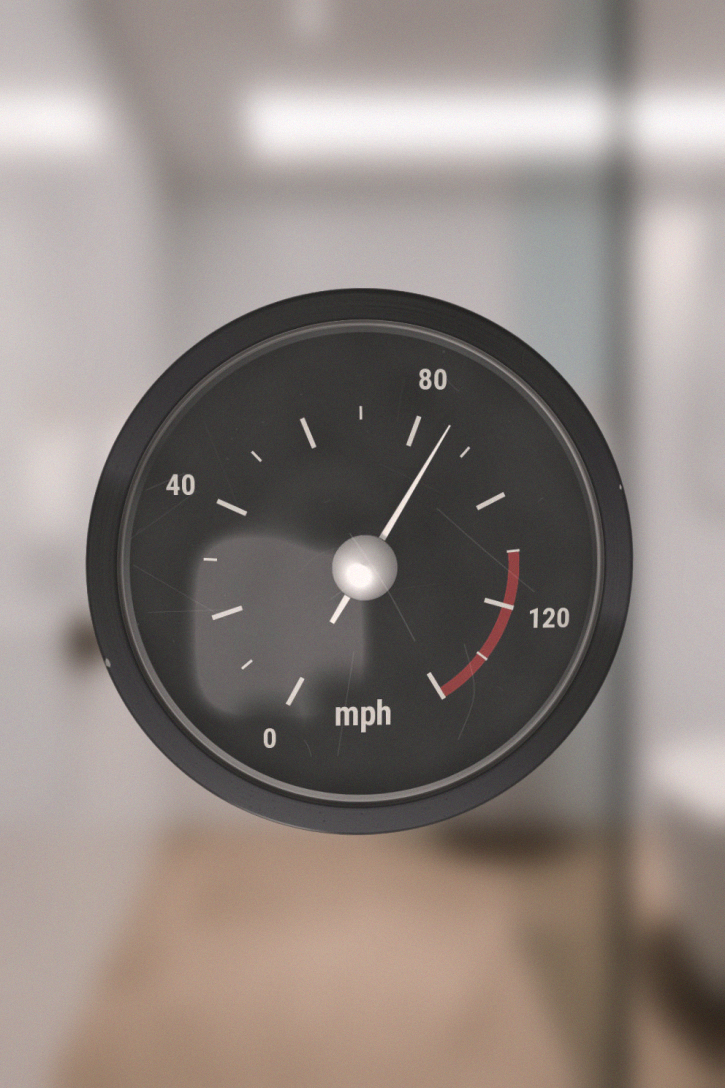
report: 85 (mph)
